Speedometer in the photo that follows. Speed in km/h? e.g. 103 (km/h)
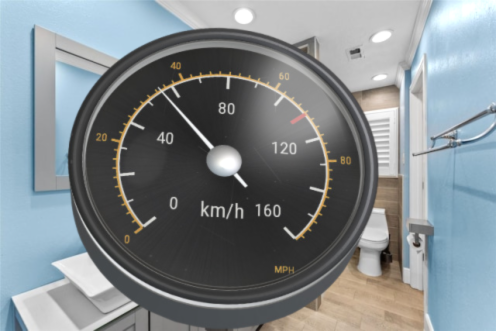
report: 55 (km/h)
